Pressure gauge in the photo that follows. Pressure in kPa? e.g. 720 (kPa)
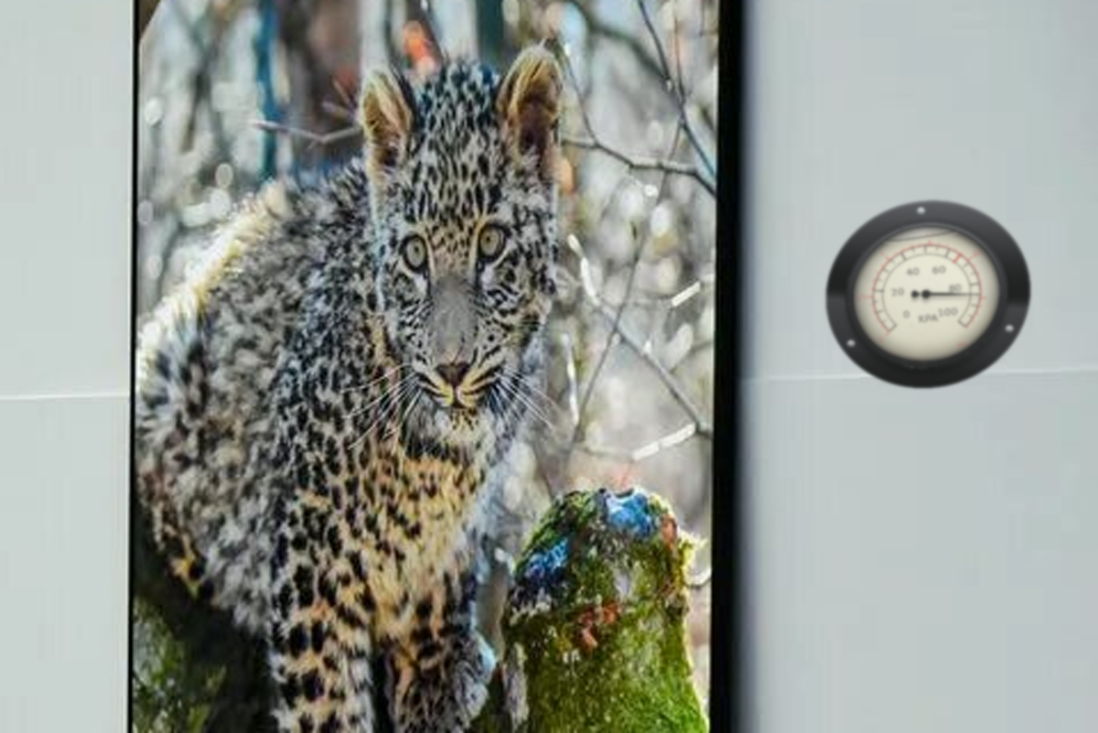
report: 85 (kPa)
